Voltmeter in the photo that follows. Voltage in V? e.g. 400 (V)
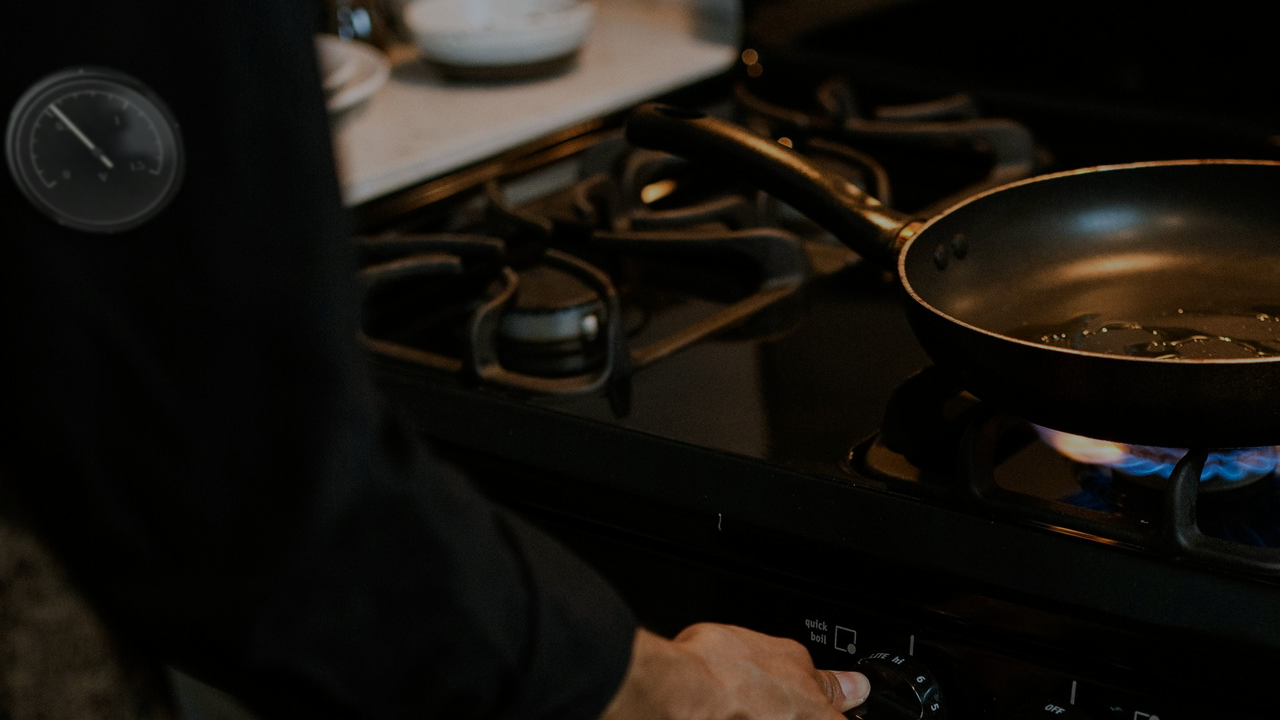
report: 0.55 (V)
